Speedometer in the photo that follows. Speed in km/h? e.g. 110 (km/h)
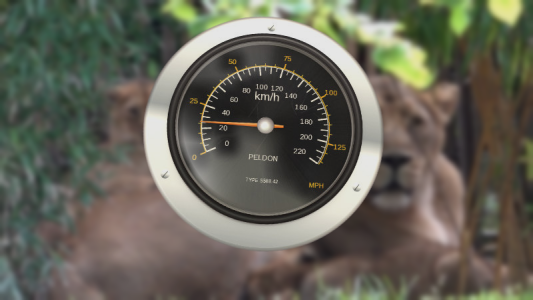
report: 25 (km/h)
